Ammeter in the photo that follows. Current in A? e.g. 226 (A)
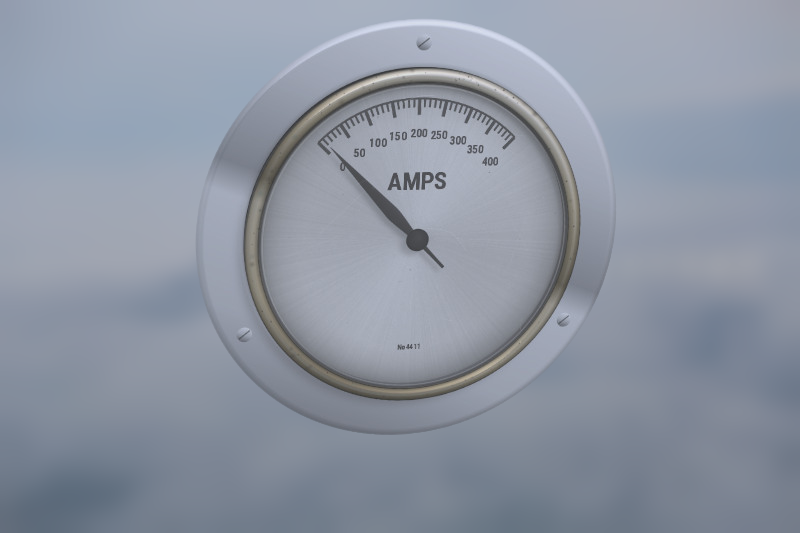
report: 10 (A)
